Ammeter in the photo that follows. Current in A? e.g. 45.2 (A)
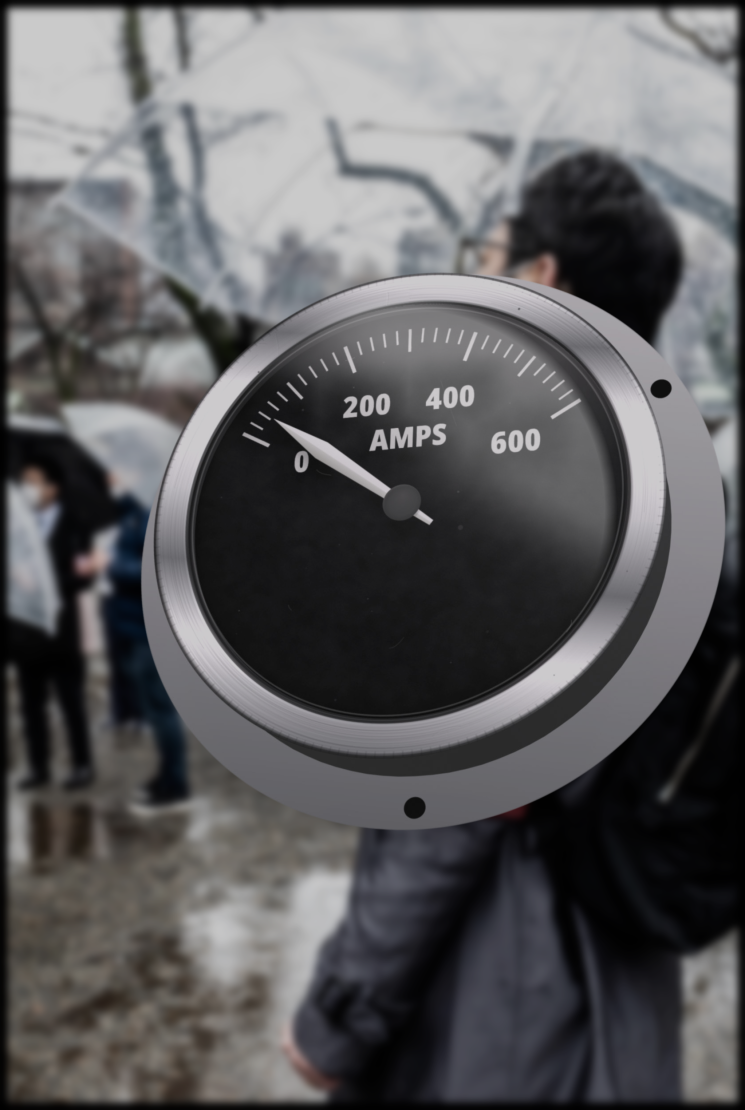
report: 40 (A)
